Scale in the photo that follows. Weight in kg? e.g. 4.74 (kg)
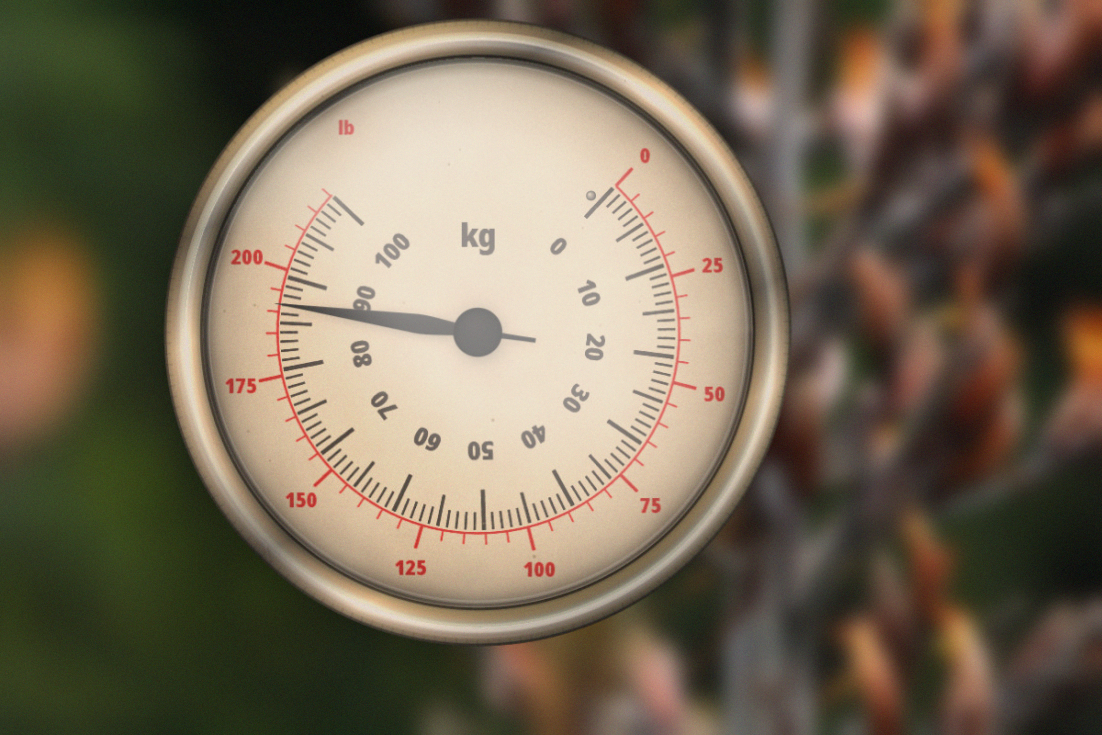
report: 87 (kg)
